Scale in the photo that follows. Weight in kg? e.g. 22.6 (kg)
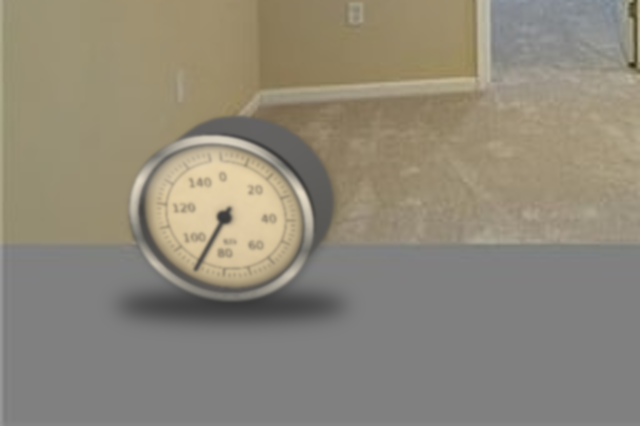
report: 90 (kg)
